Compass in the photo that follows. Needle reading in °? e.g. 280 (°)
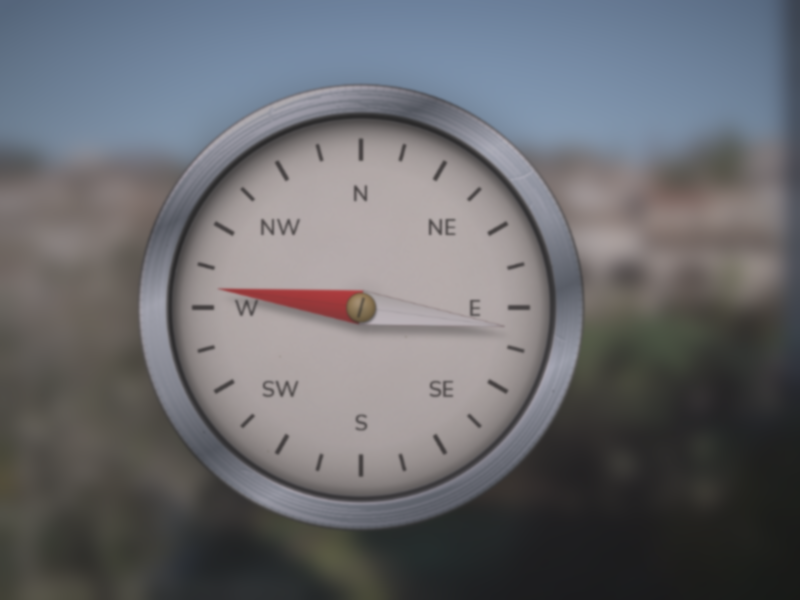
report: 277.5 (°)
